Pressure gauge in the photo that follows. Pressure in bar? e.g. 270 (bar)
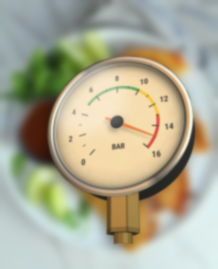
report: 15 (bar)
